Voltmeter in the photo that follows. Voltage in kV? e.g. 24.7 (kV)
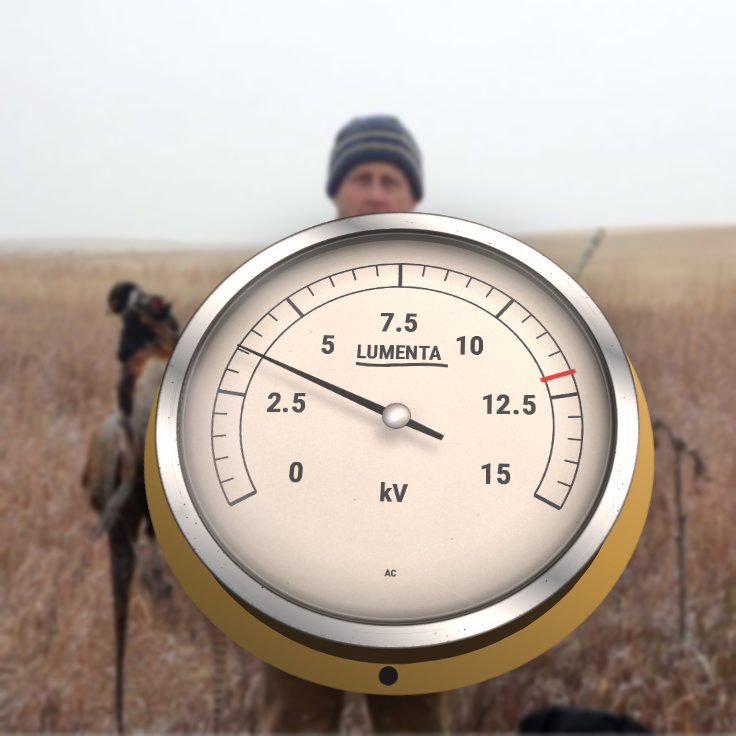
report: 3.5 (kV)
